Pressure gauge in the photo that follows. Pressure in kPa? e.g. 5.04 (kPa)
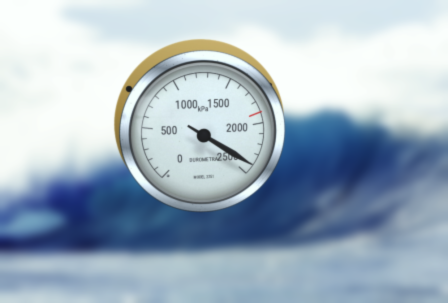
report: 2400 (kPa)
